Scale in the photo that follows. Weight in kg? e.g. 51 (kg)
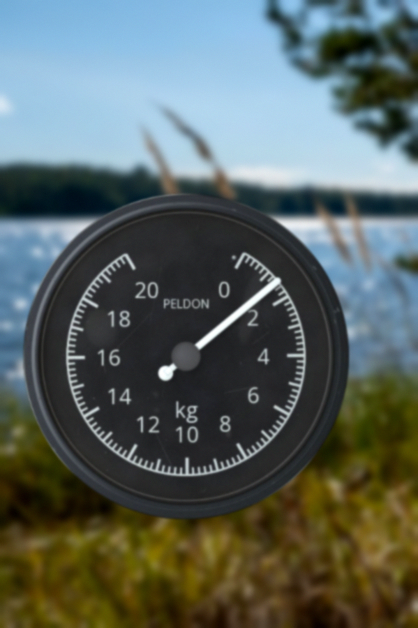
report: 1.4 (kg)
